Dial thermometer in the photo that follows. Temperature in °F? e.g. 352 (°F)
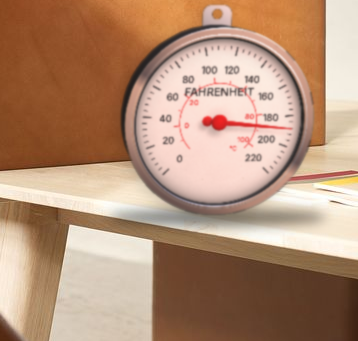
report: 188 (°F)
